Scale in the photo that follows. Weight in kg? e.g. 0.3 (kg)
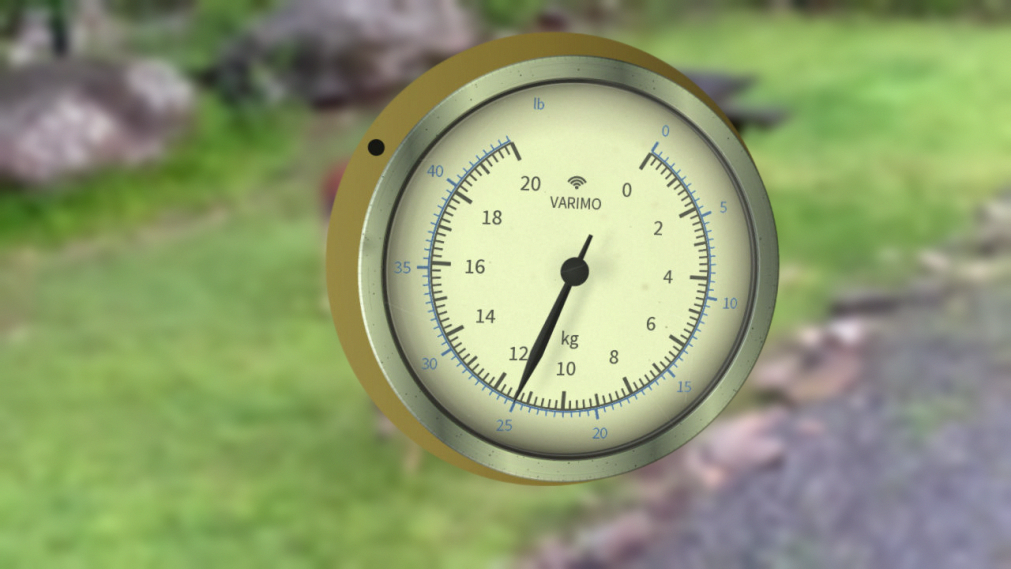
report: 11.4 (kg)
